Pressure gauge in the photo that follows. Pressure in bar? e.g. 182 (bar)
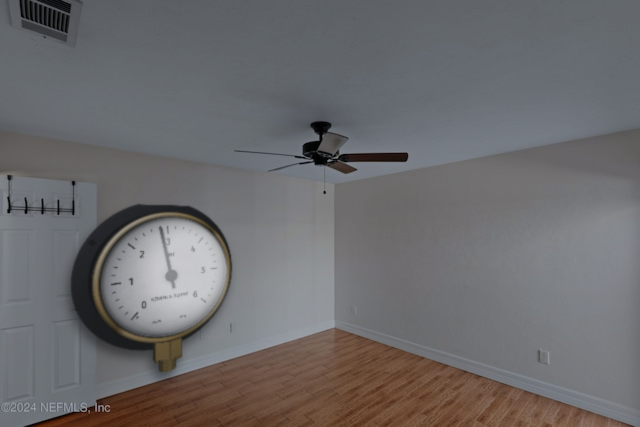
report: 2.8 (bar)
